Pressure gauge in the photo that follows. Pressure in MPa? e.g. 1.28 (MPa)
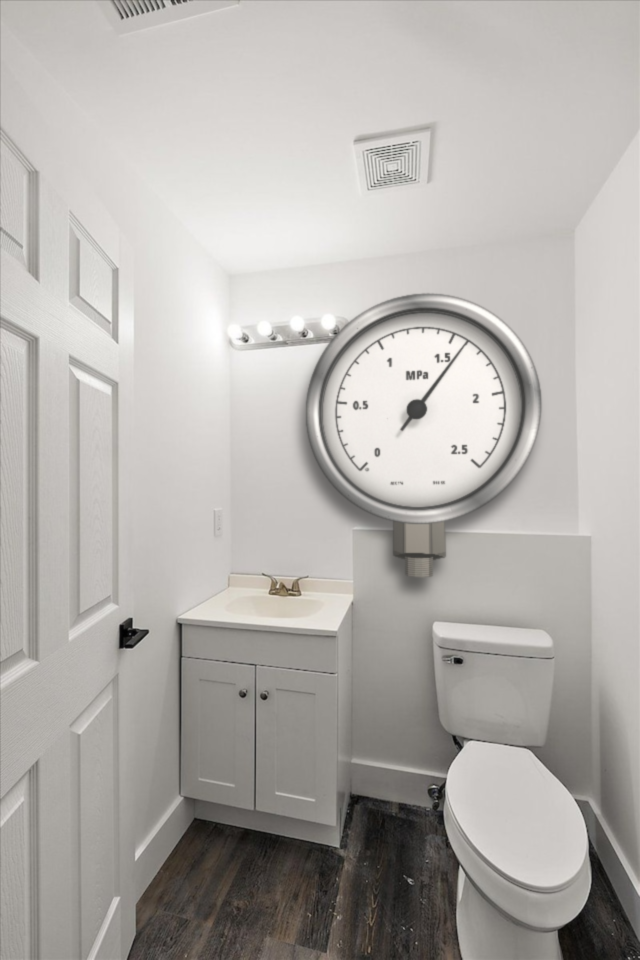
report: 1.6 (MPa)
